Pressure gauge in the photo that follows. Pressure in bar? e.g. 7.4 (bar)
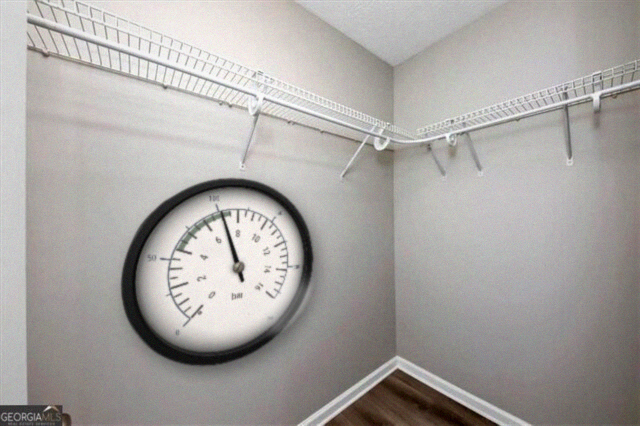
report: 7 (bar)
